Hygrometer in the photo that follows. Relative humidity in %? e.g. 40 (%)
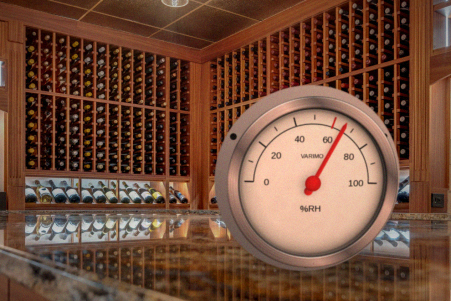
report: 65 (%)
